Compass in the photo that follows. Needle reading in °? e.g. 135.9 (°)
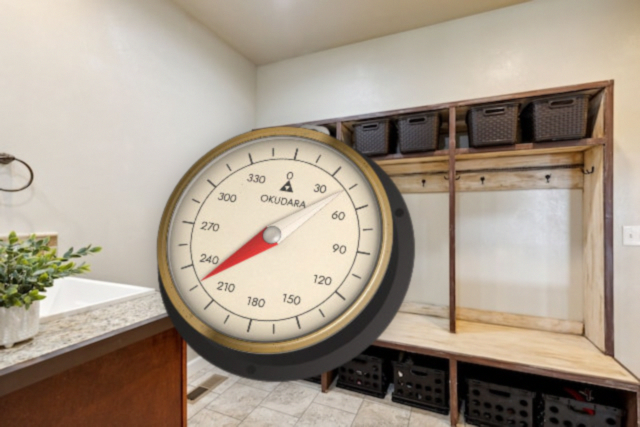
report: 225 (°)
